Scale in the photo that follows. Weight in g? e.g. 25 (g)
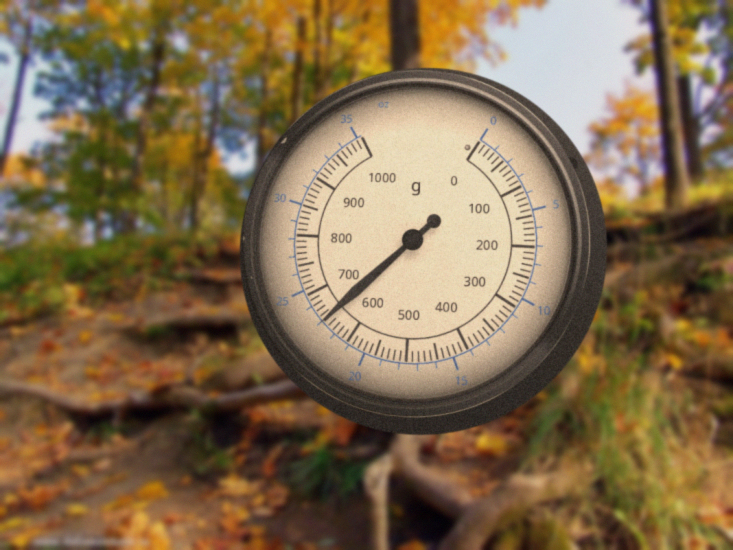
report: 650 (g)
